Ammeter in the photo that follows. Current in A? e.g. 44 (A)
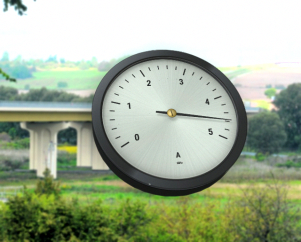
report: 4.6 (A)
